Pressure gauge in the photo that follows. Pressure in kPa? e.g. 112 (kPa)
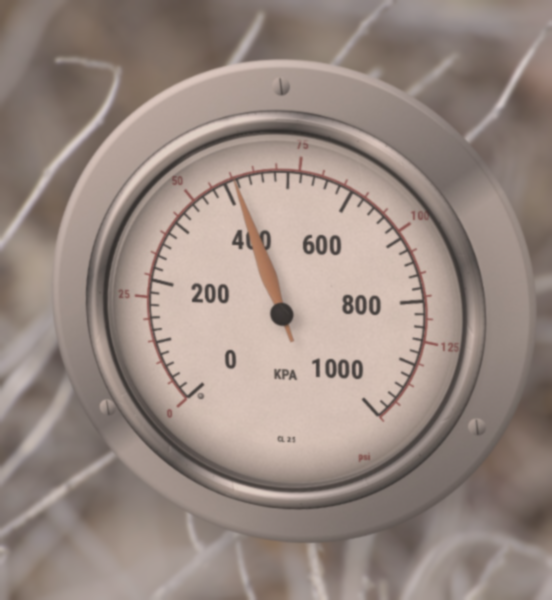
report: 420 (kPa)
